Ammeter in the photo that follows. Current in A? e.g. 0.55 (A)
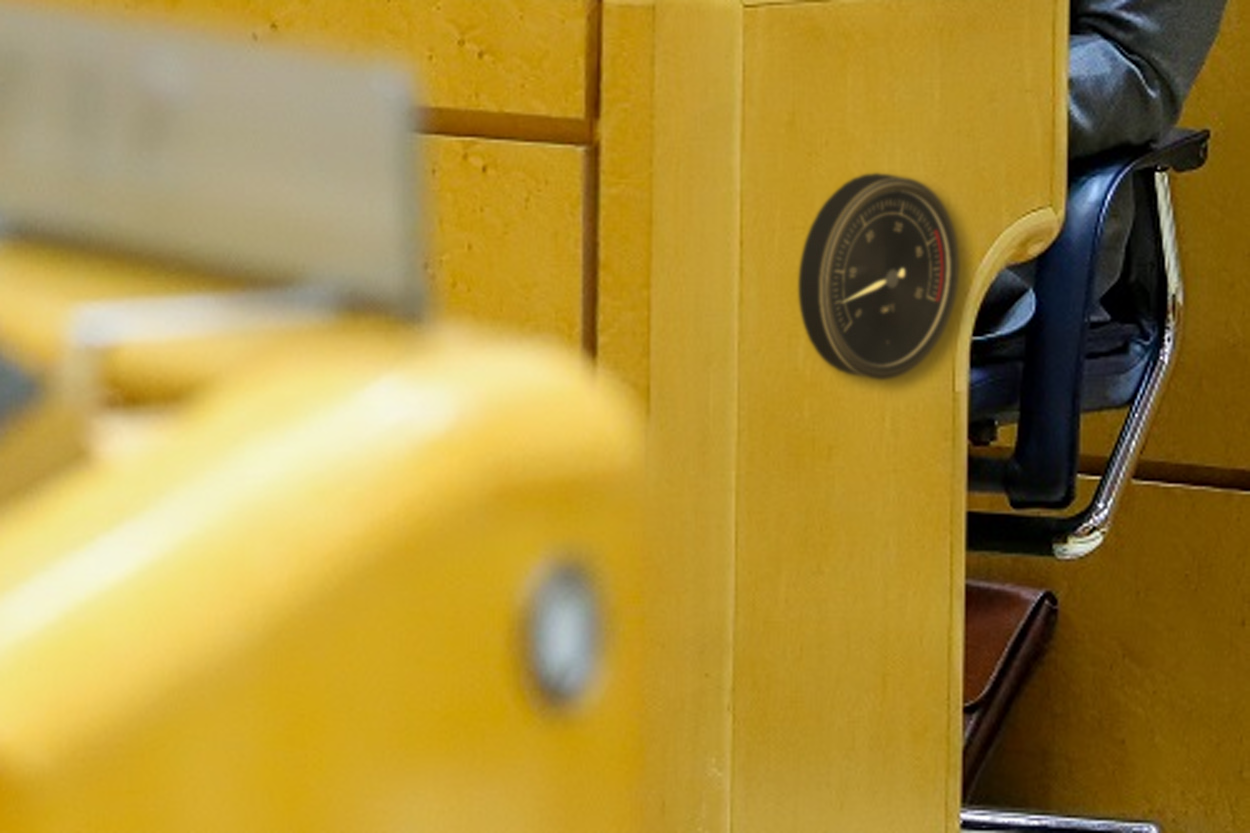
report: 5 (A)
